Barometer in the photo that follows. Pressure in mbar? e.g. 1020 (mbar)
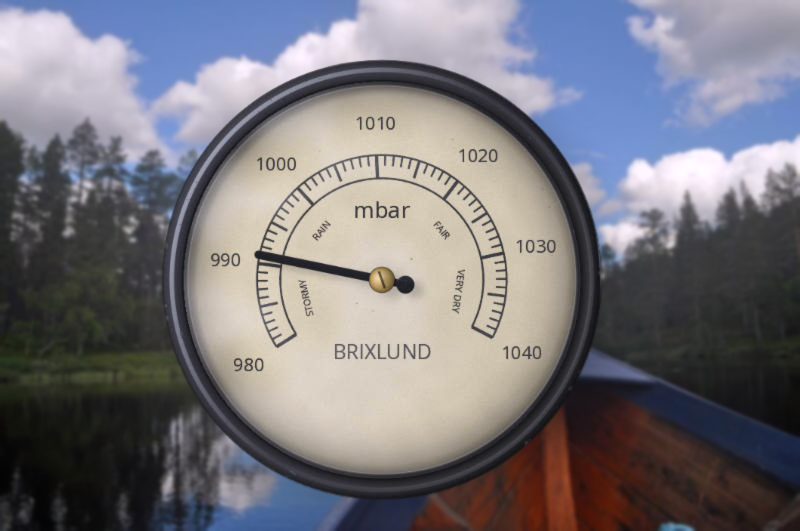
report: 991 (mbar)
